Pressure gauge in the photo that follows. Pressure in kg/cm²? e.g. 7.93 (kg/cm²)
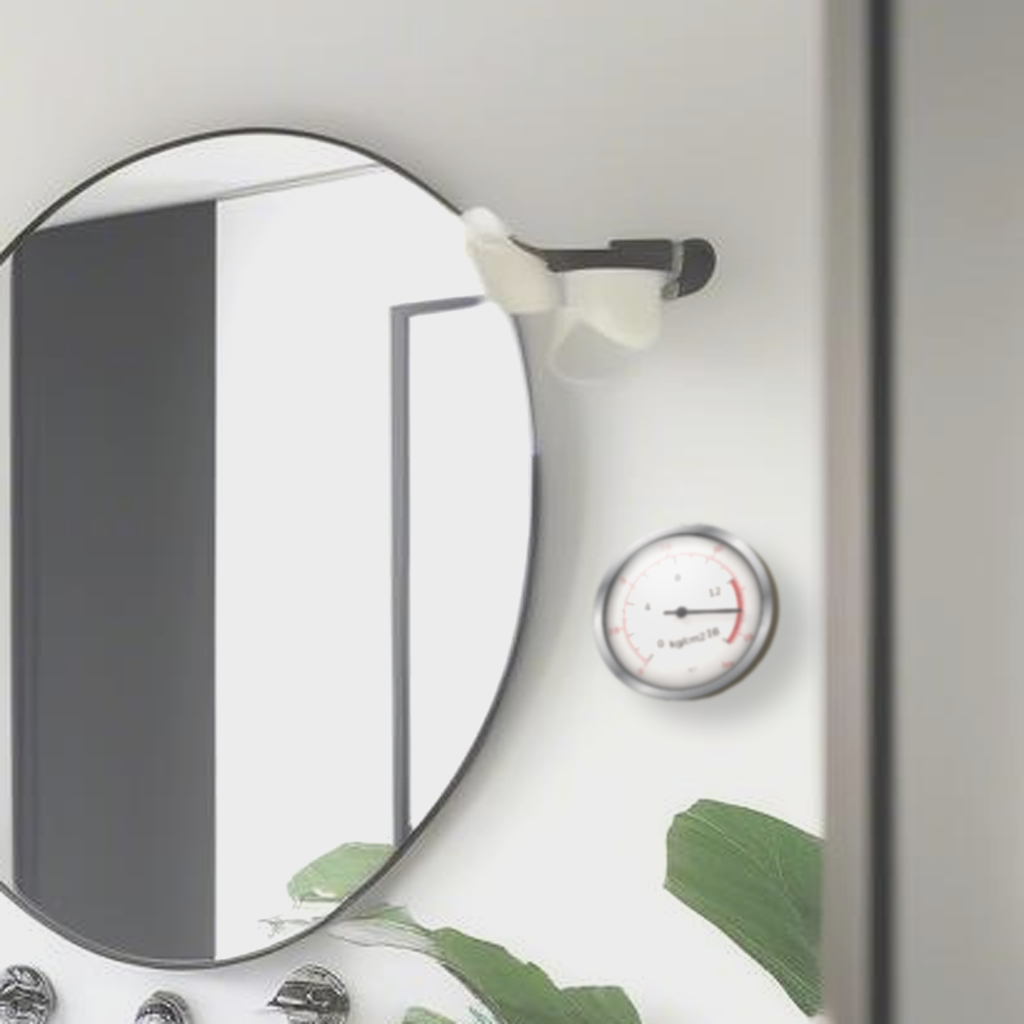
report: 14 (kg/cm²)
